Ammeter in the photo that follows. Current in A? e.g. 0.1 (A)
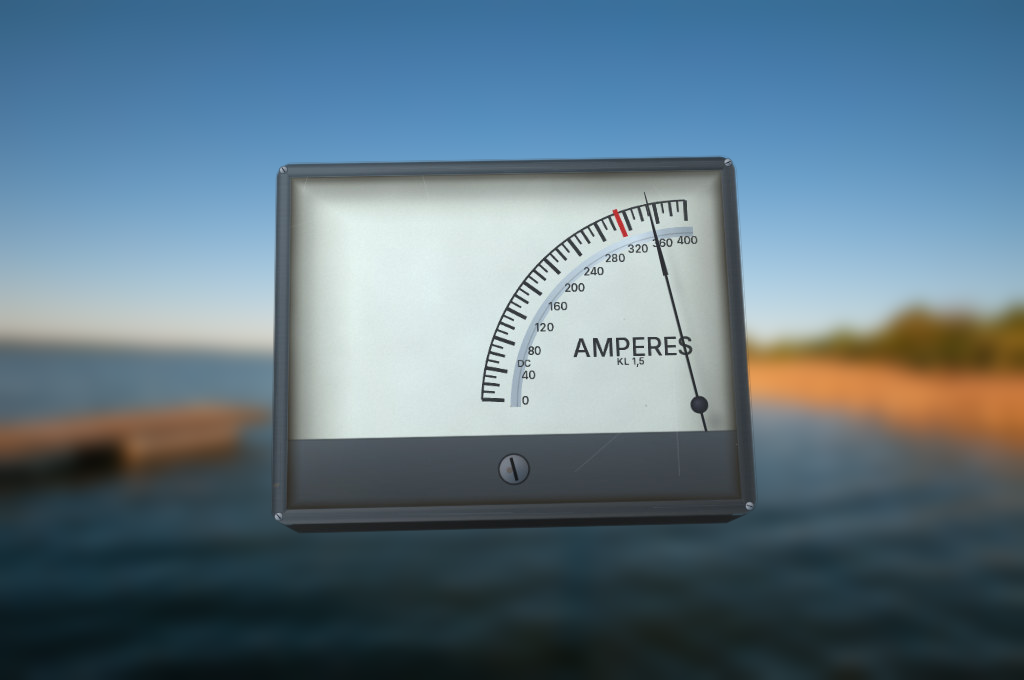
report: 350 (A)
